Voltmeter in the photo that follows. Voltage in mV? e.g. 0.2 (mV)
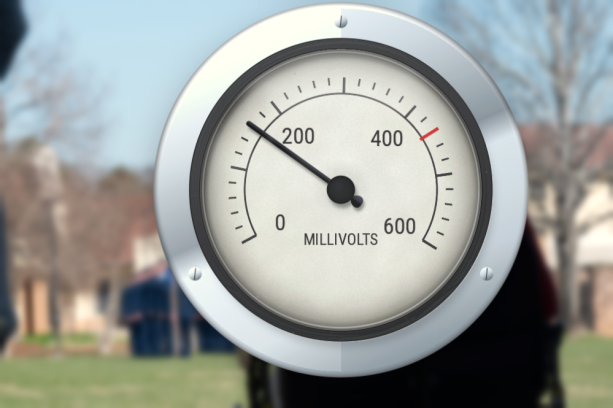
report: 160 (mV)
